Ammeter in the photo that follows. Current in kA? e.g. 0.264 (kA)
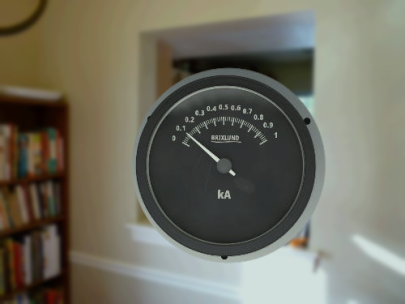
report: 0.1 (kA)
